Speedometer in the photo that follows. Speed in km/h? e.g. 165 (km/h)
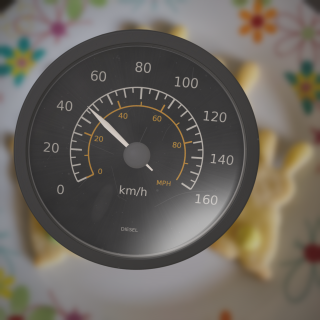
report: 47.5 (km/h)
